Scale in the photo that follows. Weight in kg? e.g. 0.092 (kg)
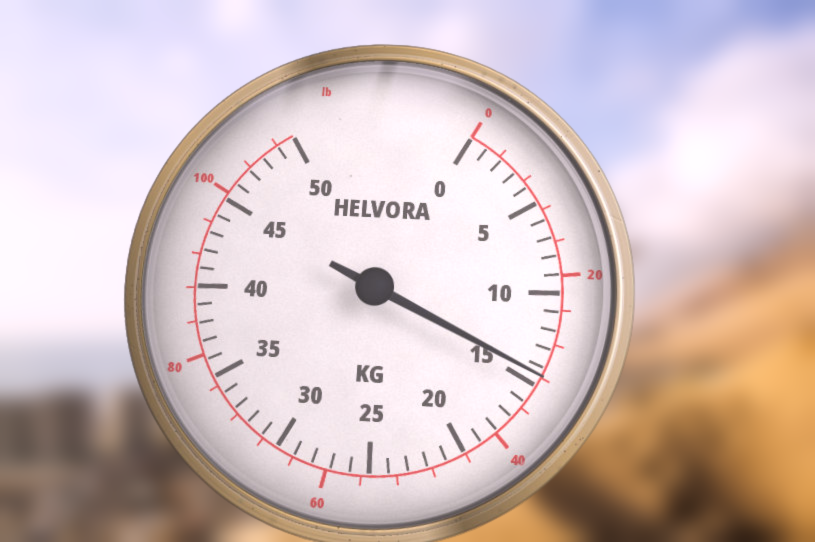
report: 14.5 (kg)
